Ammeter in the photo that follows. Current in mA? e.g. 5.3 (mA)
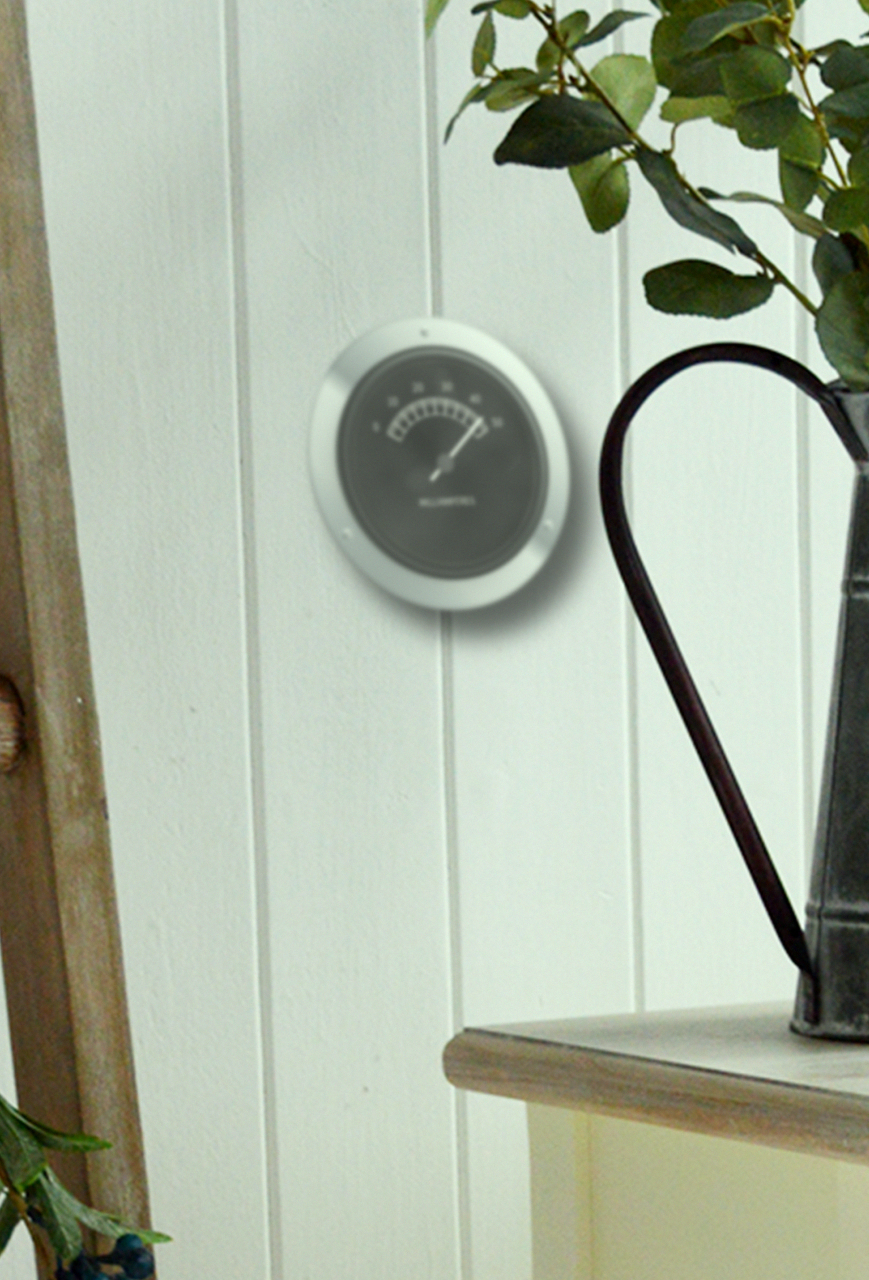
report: 45 (mA)
